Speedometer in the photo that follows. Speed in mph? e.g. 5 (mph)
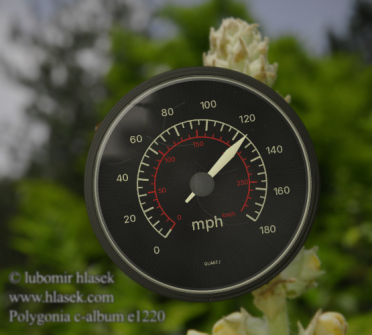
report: 125 (mph)
